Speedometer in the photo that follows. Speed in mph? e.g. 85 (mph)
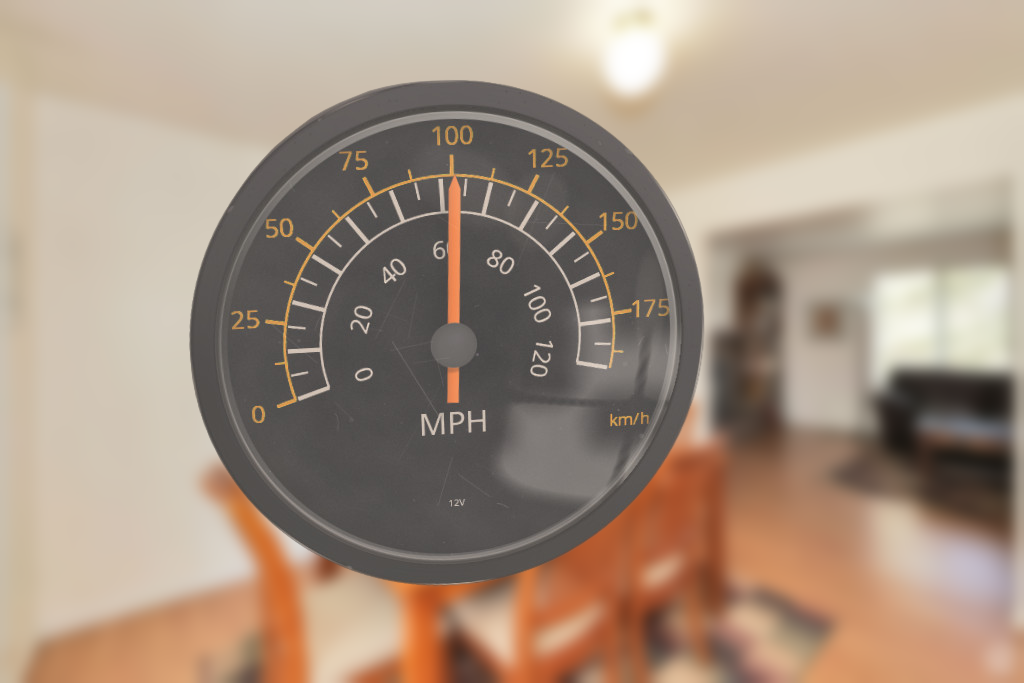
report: 62.5 (mph)
